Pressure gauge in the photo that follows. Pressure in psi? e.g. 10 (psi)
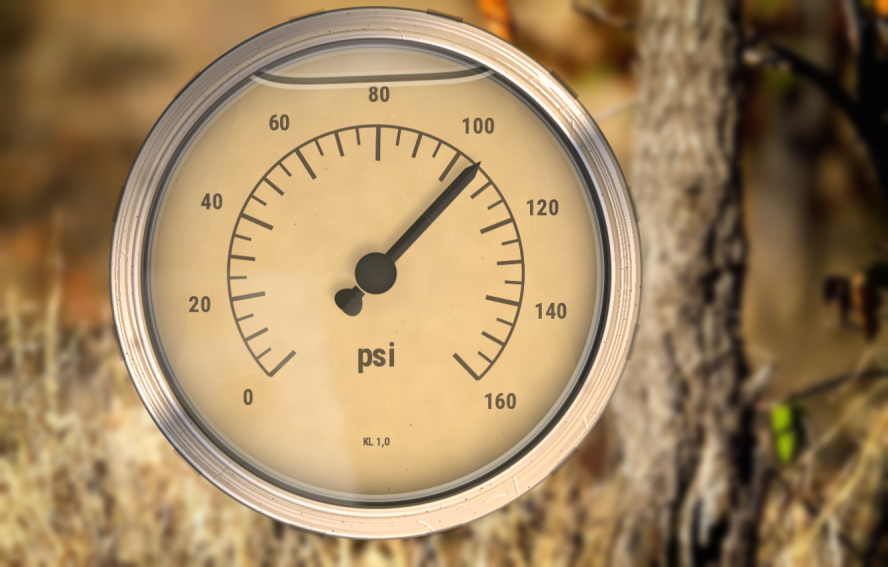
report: 105 (psi)
